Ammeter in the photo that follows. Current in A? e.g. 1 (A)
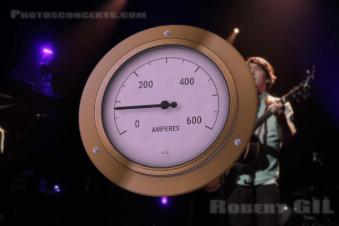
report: 75 (A)
